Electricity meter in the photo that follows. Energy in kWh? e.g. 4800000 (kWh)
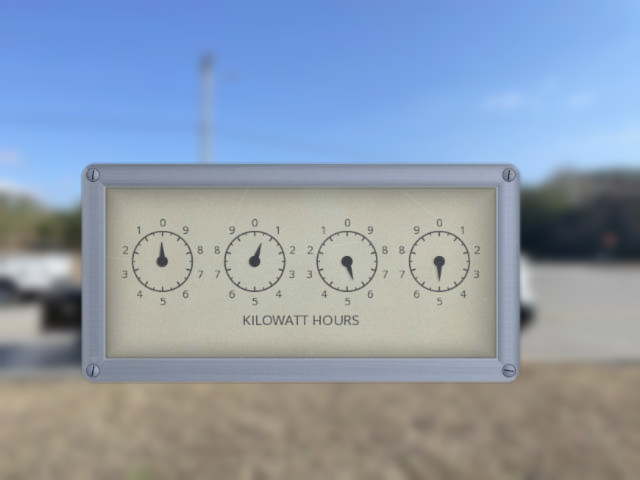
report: 55 (kWh)
